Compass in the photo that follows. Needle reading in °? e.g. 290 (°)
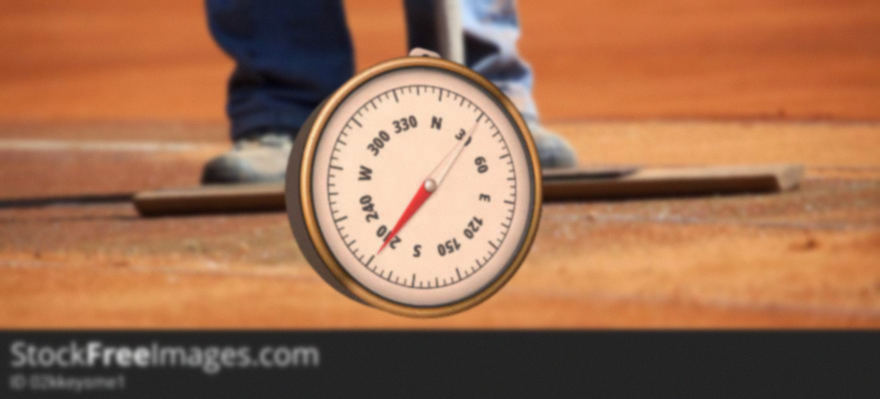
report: 210 (°)
